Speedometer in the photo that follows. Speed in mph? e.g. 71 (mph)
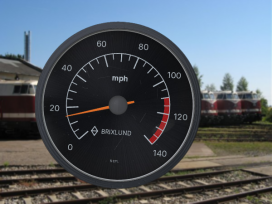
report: 15 (mph)
